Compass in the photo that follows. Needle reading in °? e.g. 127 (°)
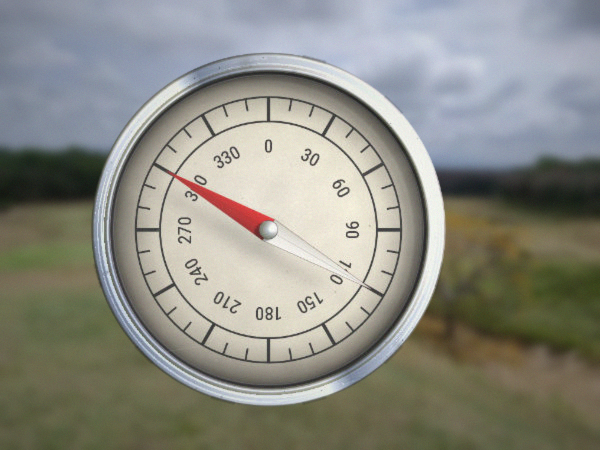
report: 300 (°)
